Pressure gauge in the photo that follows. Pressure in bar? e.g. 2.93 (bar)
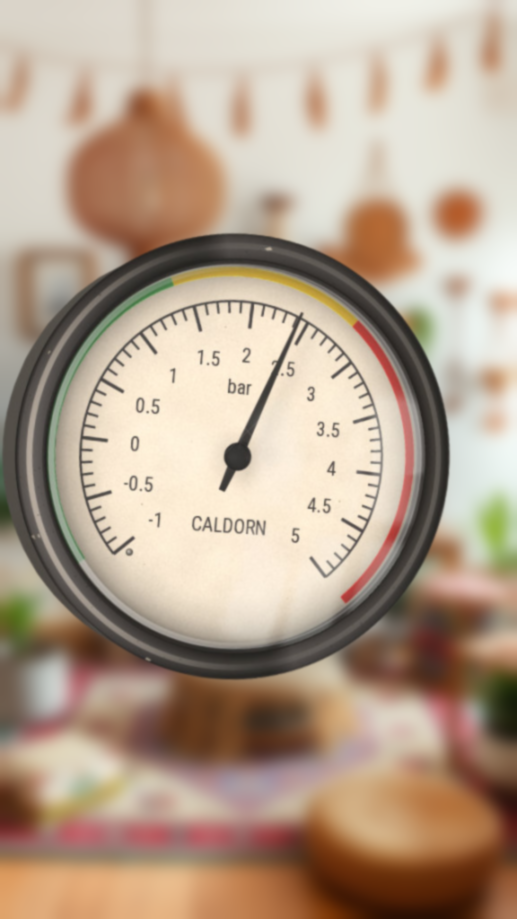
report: 2.4 (bar)
